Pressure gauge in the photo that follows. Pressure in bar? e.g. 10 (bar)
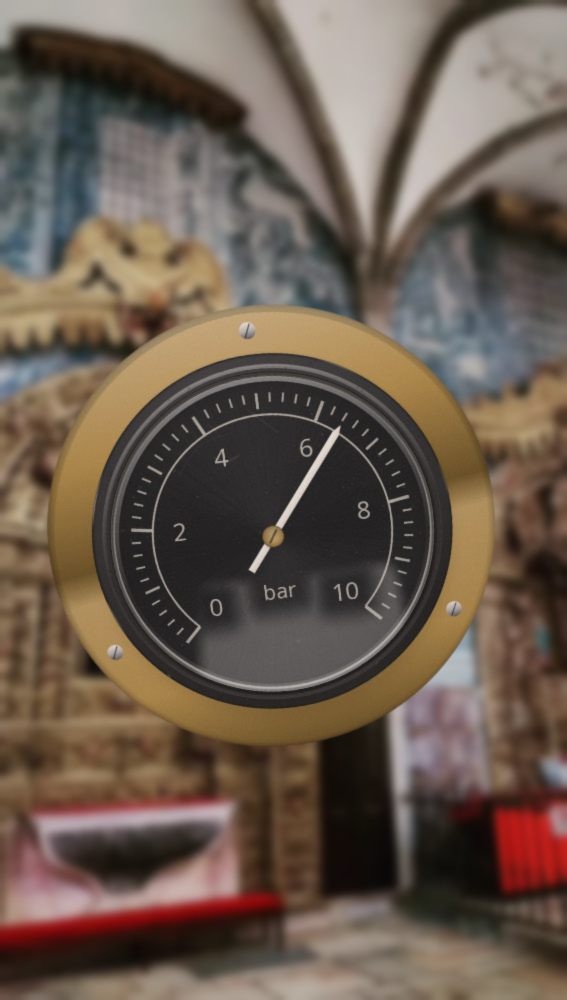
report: 6.4 (bar)
